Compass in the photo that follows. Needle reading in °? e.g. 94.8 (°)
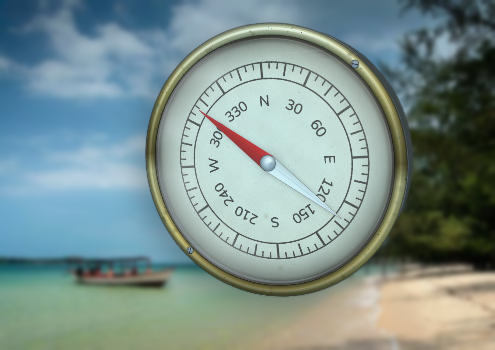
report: 310 (°)
